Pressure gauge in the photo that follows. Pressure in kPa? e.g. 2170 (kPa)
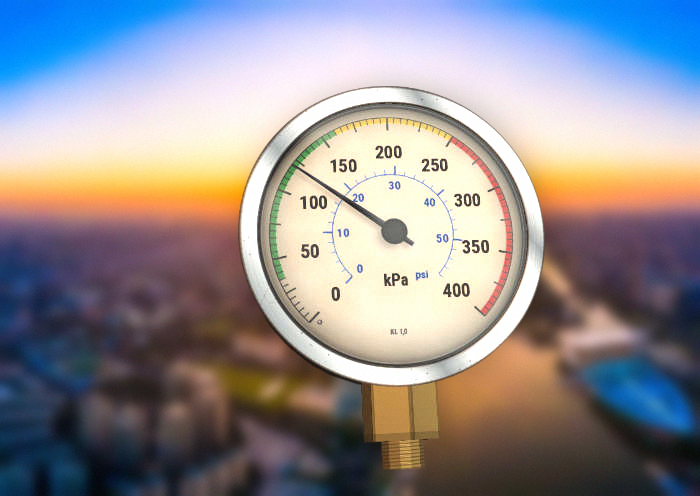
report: 120 (kPa)
